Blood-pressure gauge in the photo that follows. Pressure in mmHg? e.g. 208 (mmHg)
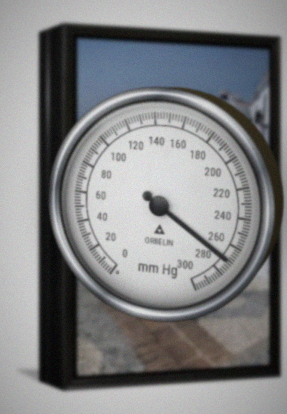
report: 270 (mmHg)
